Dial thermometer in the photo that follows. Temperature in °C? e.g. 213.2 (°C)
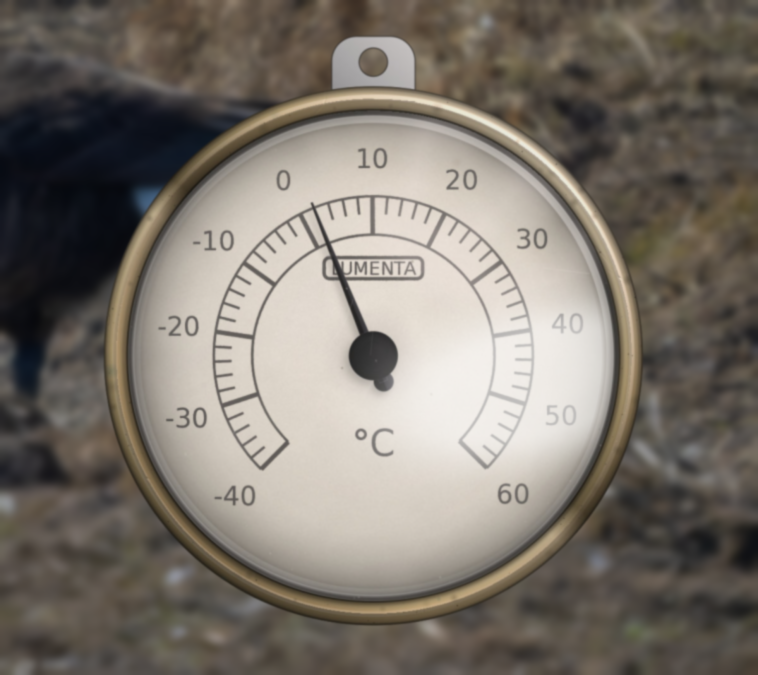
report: 2 (°C)
